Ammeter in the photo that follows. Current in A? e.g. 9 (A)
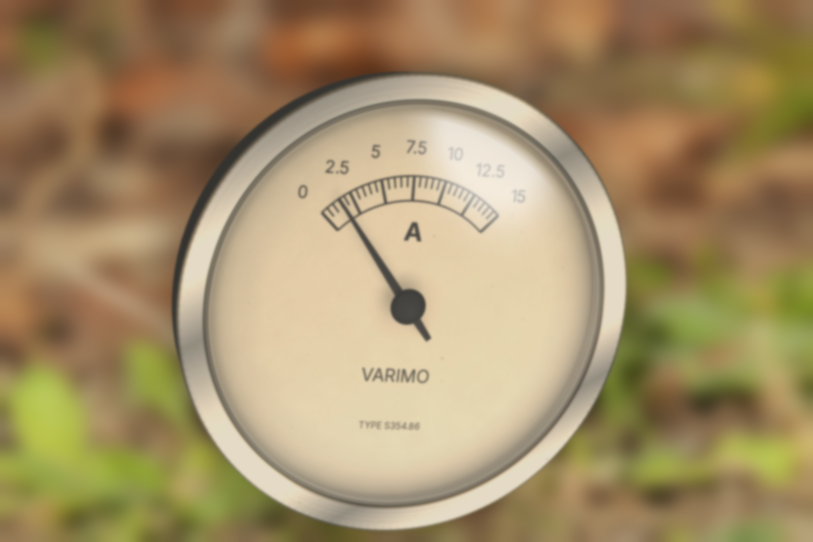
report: 1.5 (A)
